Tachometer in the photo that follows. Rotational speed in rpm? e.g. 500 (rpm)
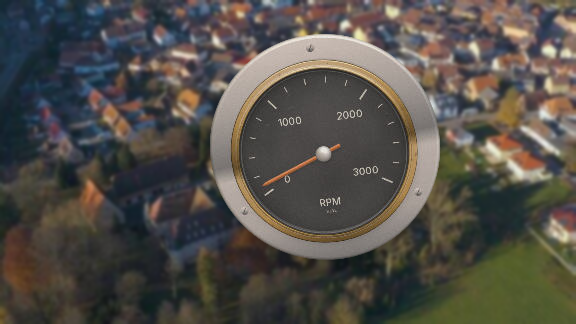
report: 100 (rpm)
